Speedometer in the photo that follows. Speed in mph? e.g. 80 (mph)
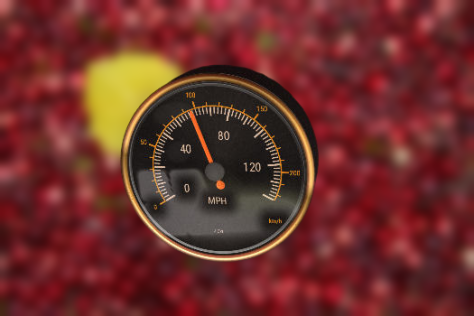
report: 60 (mph)
